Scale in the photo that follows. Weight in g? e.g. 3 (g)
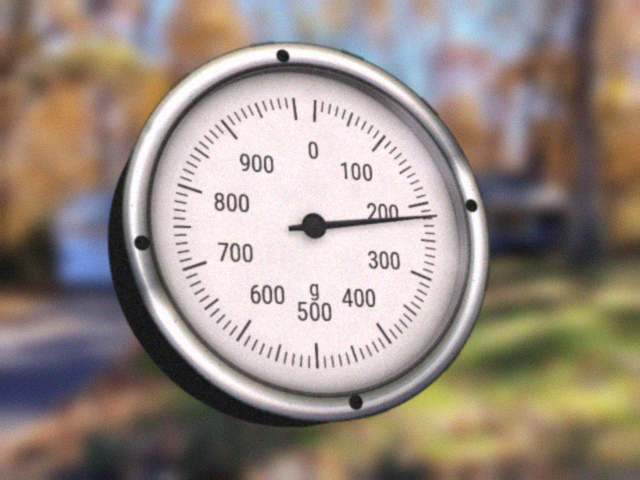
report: 220 (g)
